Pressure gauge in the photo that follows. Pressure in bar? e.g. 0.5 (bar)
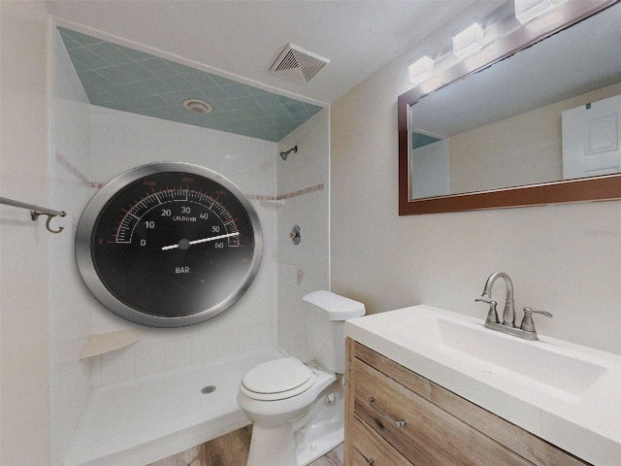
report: 55 (bar)
